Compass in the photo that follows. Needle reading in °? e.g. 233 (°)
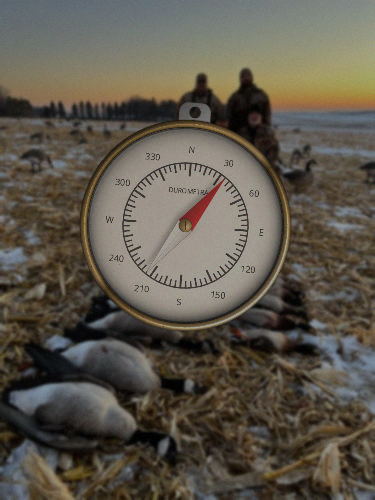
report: 35 (°)
